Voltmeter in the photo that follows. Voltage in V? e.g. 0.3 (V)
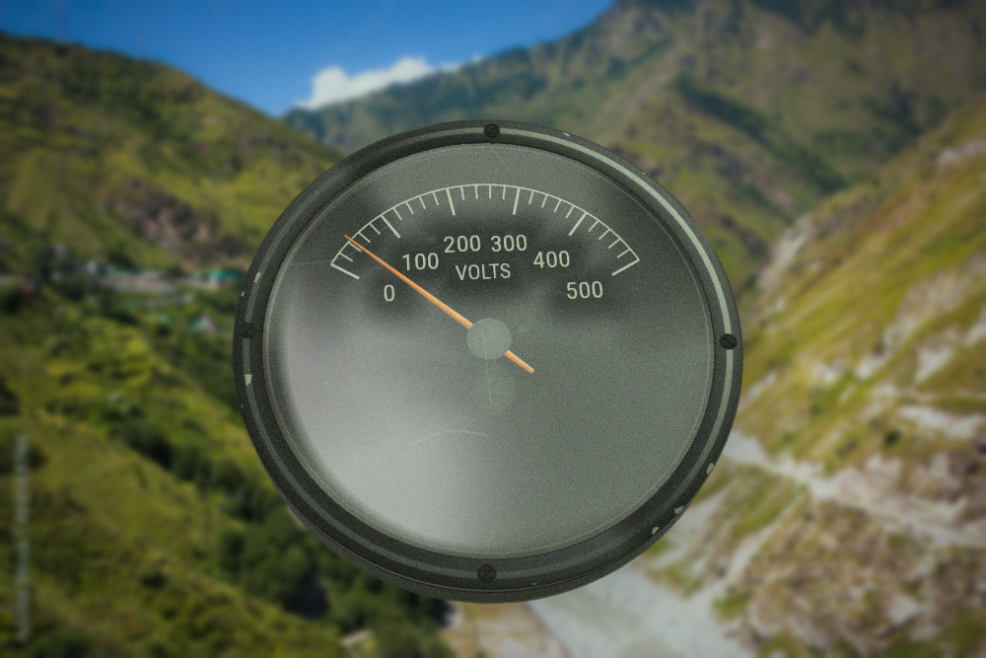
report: 40 (V)
